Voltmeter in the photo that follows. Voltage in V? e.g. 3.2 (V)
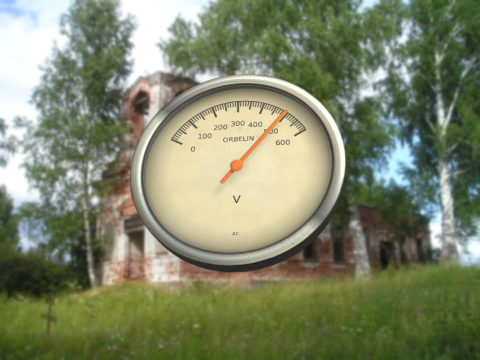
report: 500 (V)
